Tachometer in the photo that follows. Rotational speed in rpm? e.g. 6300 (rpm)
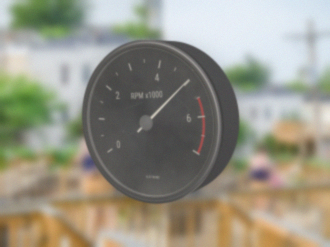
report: 5000 (rpm)
